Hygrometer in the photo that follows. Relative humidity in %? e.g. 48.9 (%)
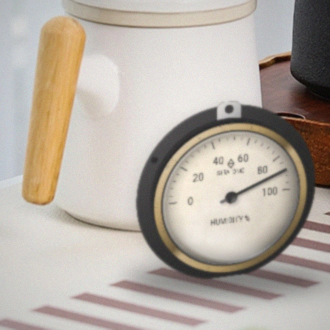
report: 88 (%)
